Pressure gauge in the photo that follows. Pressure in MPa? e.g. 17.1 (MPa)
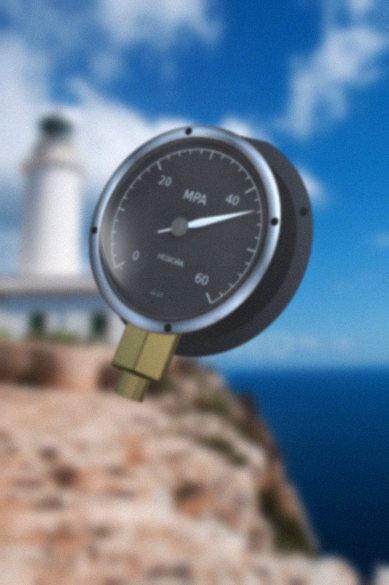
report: 44 (MPa)
